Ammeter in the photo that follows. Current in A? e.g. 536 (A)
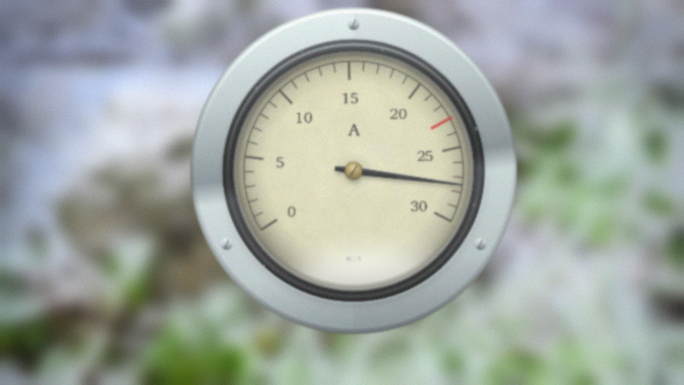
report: 27.5 (A)
